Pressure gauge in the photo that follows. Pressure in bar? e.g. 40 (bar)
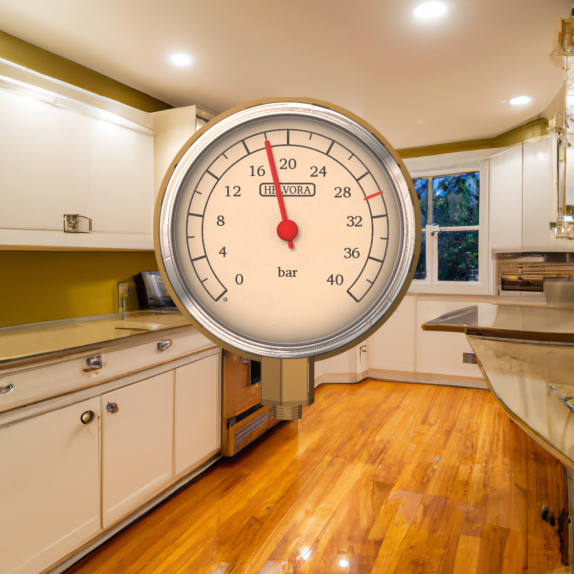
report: 18 (bar)
